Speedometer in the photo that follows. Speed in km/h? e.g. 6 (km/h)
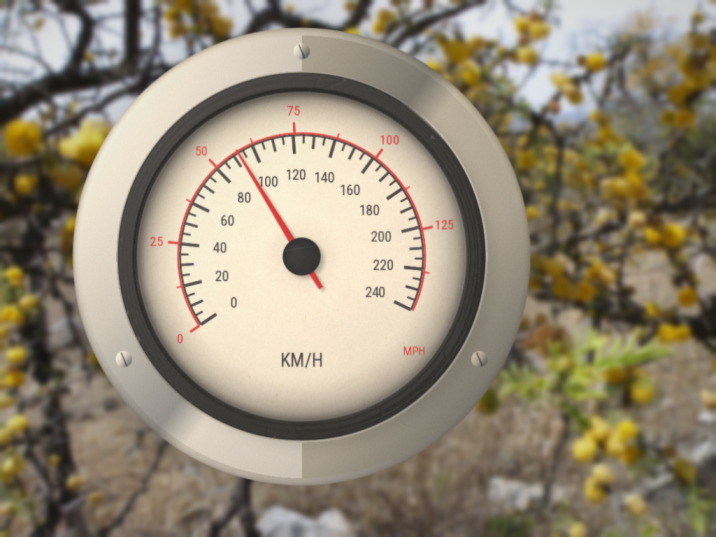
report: 92.5 (km/h)
